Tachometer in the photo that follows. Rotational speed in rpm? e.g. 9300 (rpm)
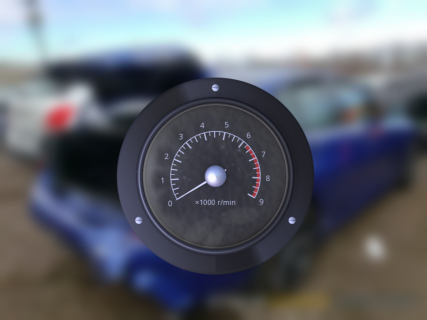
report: 0 (rpm)
